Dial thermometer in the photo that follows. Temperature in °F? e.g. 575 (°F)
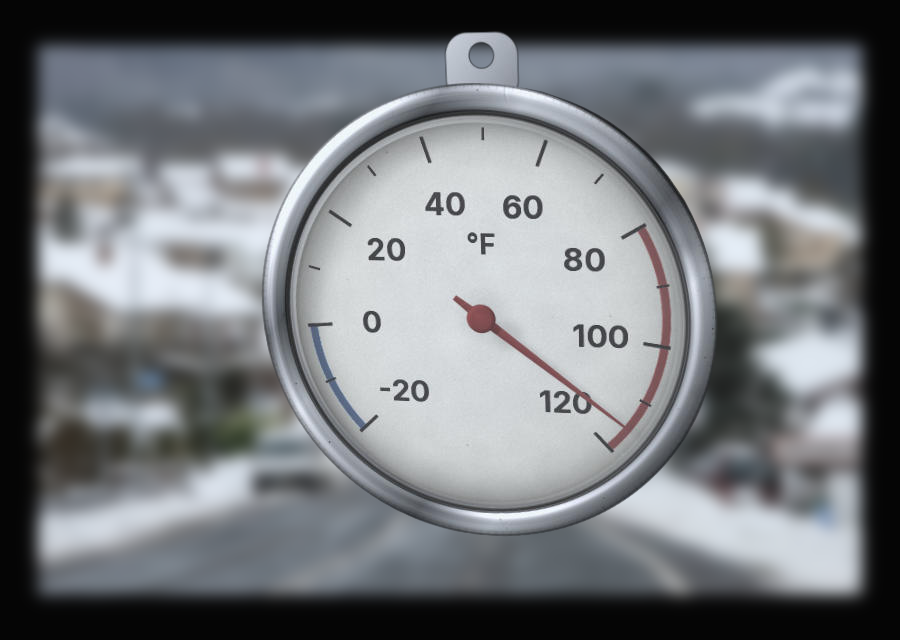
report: 115 (°F)
